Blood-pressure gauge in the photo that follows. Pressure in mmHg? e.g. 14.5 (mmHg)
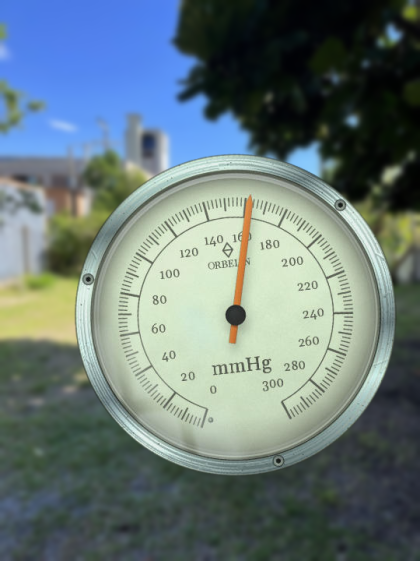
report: 162 (mmHg)
